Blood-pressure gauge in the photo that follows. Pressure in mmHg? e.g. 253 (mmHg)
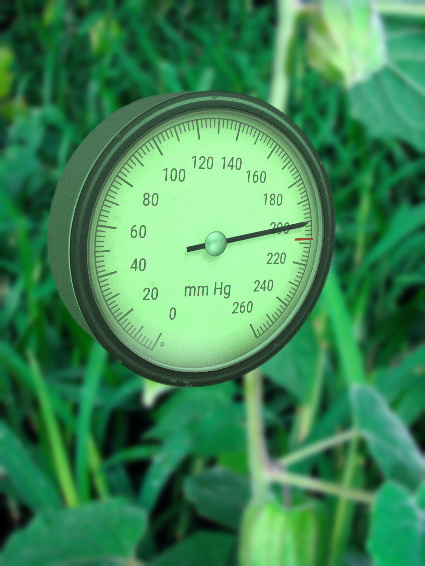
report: 200 (mmHg)
